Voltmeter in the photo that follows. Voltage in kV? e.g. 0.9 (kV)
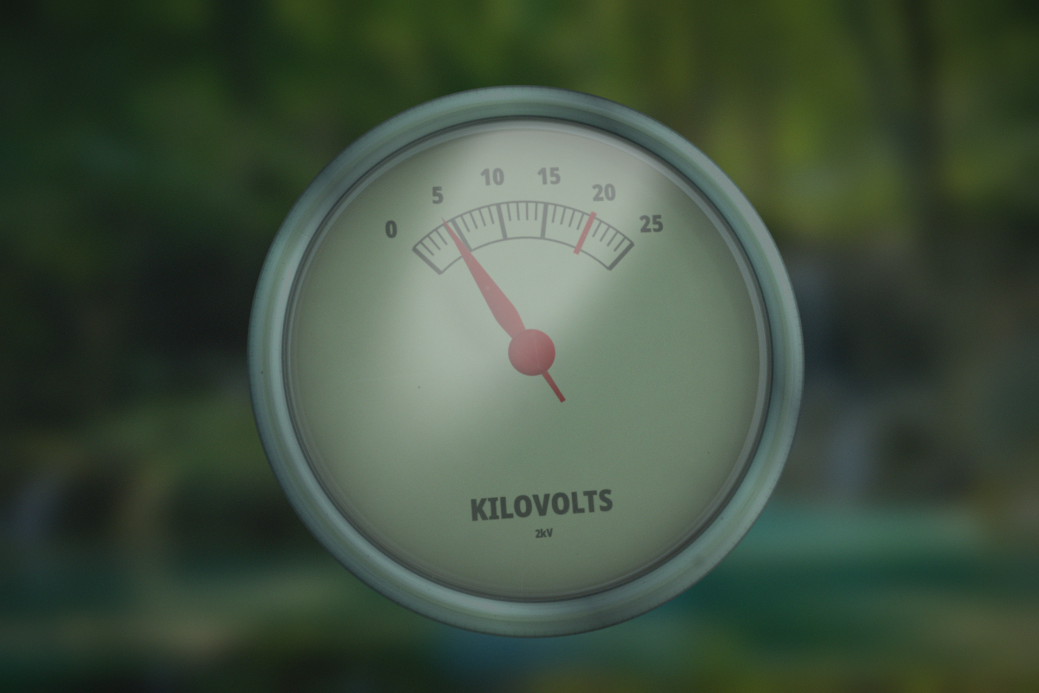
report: 4 (kV)
